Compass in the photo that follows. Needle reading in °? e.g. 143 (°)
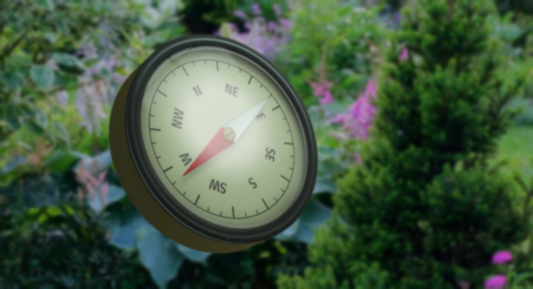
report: 260 (°)
